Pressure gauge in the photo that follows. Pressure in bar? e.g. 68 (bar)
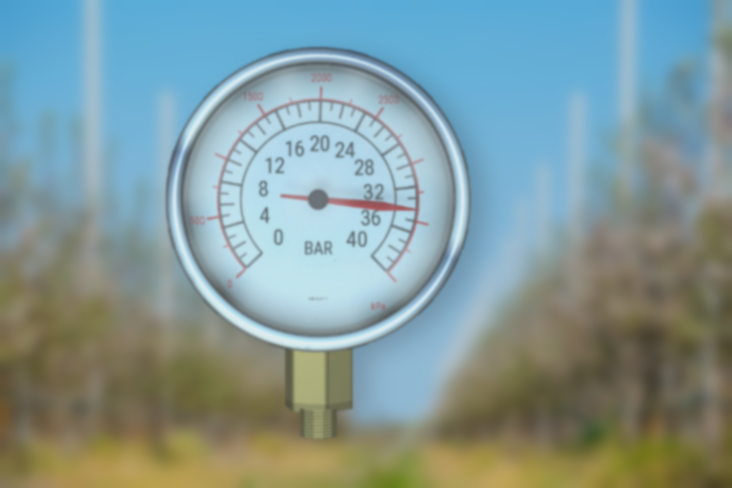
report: 34 (bar)
